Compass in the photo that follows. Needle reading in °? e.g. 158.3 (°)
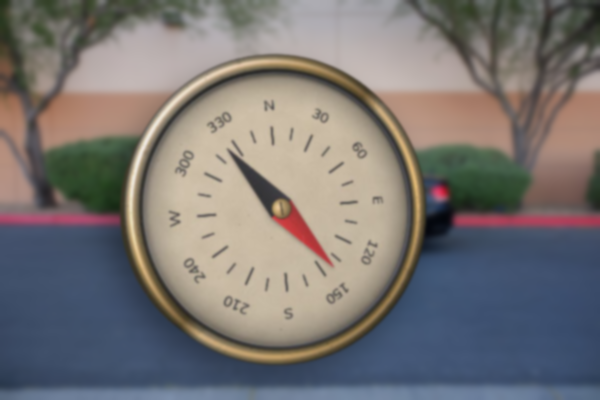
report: 142.5 (°)
